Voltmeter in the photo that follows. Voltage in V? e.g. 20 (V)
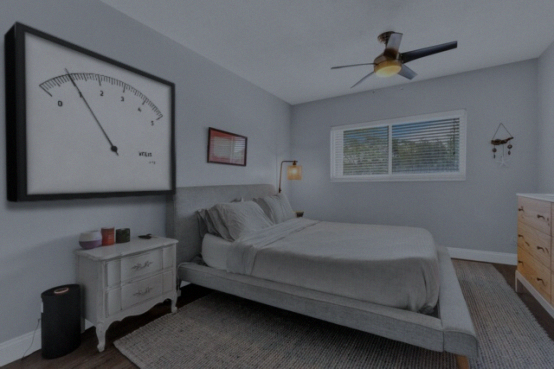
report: 1 (V)
